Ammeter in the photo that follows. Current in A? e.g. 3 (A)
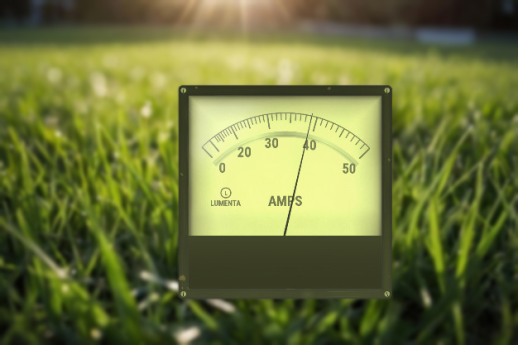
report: 39 (A)
